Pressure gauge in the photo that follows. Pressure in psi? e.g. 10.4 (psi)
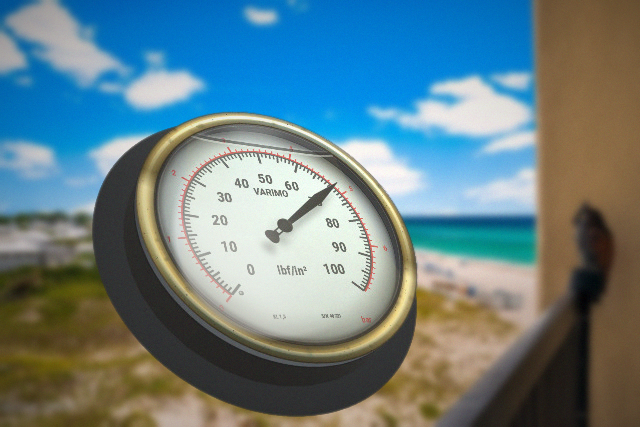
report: 70 (psi)
